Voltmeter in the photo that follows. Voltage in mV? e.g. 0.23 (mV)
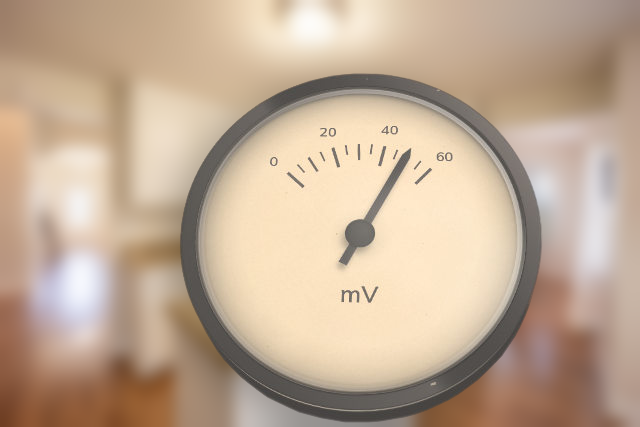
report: 50 (mV)
